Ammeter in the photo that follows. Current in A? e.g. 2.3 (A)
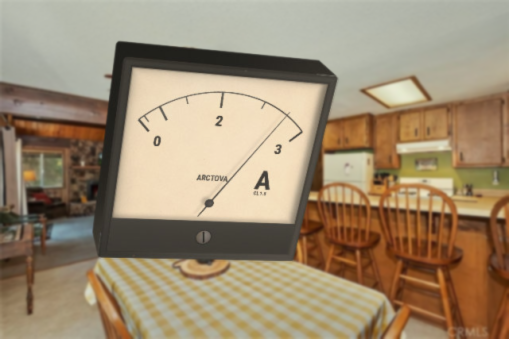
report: 2.75 (A)
